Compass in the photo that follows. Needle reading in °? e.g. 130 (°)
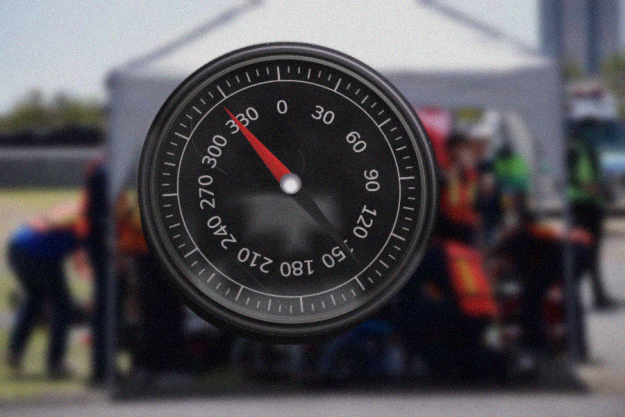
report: 325 (°)
